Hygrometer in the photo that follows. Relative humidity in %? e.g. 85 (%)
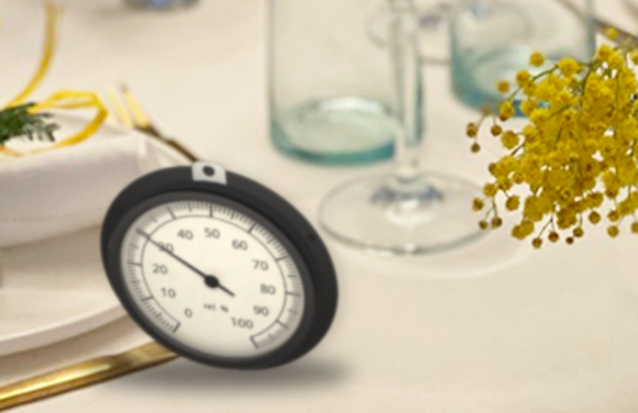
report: 30 (%)
